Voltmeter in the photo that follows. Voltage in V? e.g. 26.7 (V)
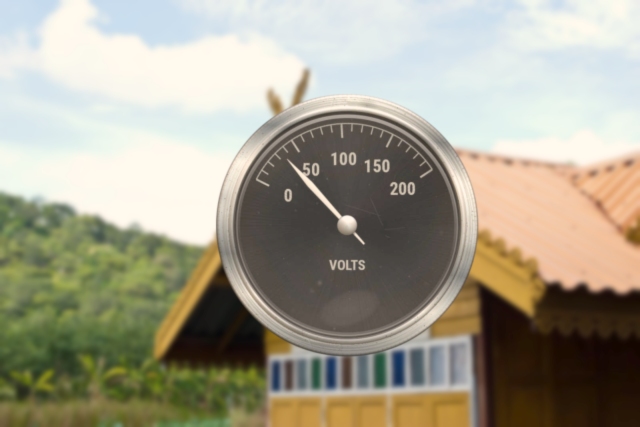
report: 35 (V)
